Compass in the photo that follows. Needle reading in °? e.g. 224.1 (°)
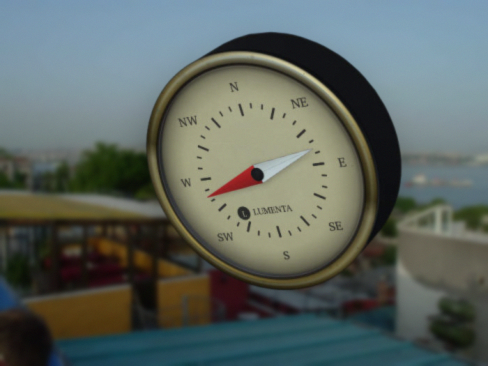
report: 255 (°)
